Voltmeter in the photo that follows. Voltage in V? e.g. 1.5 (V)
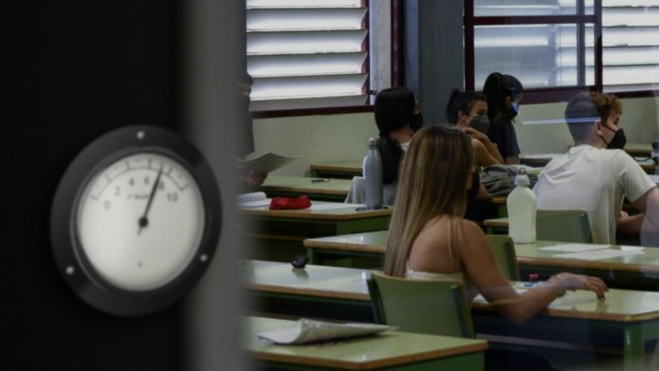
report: 7 (V)
